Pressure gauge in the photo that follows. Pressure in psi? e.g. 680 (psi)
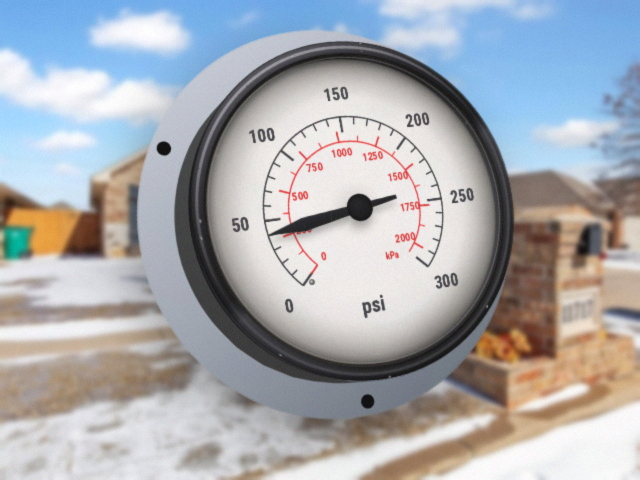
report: 40 (psi)
